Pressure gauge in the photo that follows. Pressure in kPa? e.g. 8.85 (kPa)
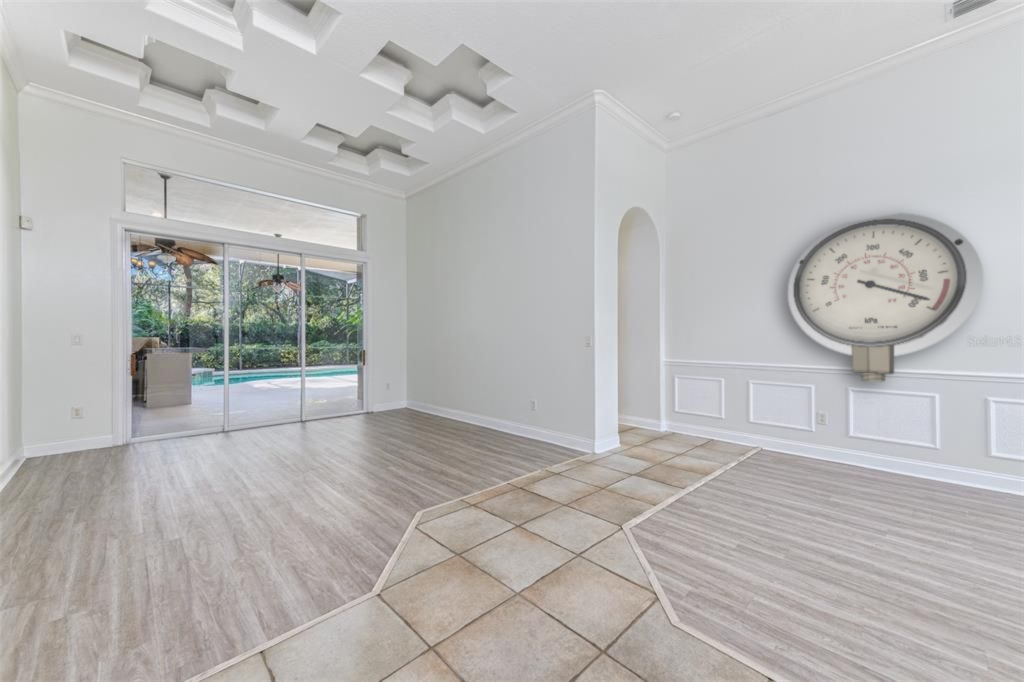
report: 580 (kPa)
